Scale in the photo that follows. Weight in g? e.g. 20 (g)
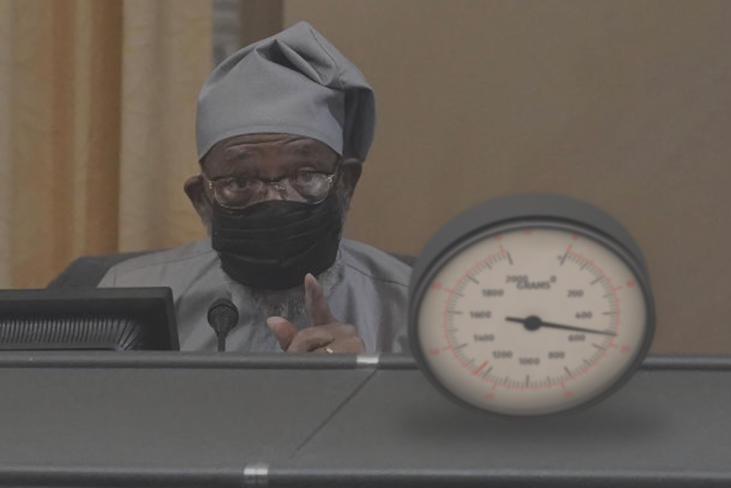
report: 500 (g)
